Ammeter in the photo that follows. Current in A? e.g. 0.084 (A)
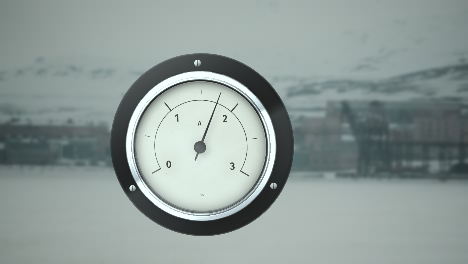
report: 1.75 (A)
